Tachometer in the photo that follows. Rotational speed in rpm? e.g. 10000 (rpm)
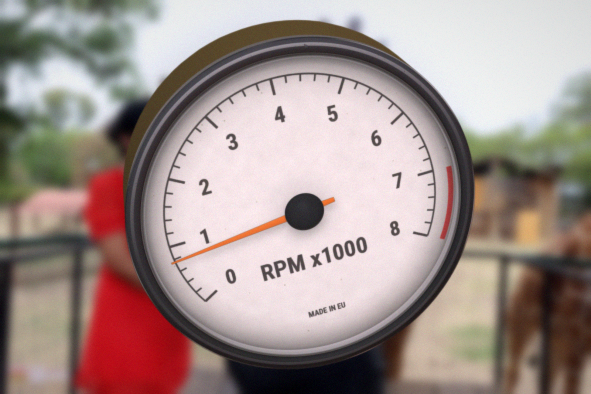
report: 800 (rpm)
